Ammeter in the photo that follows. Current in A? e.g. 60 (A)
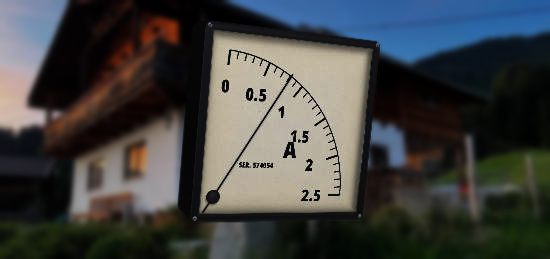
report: 0.8 (A)
